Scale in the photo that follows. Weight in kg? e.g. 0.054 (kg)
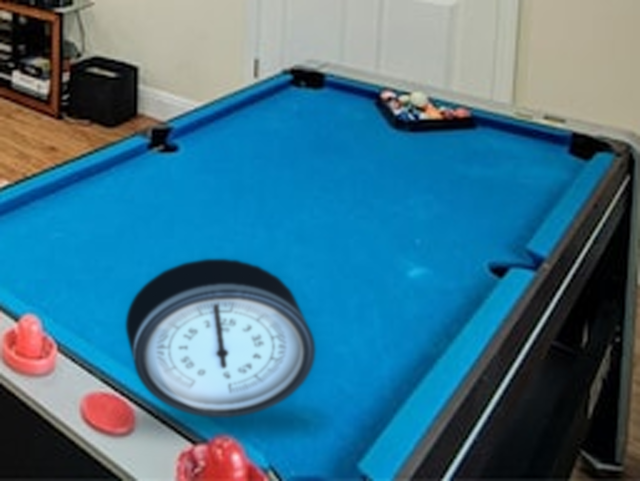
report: 2.25 (kg)
